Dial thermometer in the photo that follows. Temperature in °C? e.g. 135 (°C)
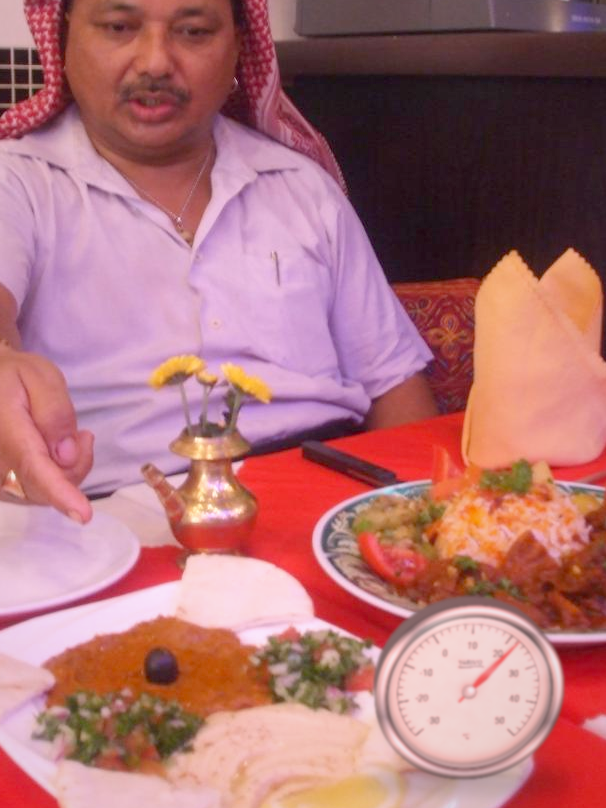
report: 22 (°C)
